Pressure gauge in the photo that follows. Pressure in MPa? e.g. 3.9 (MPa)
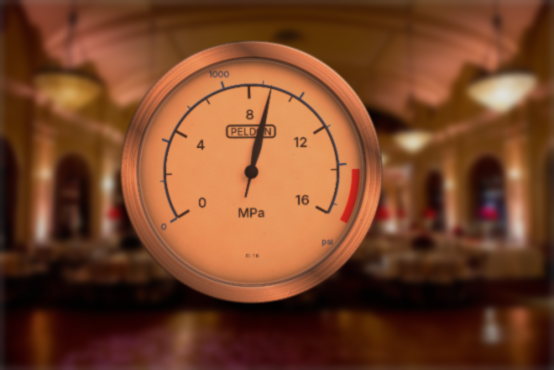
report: 9 (MPa)
